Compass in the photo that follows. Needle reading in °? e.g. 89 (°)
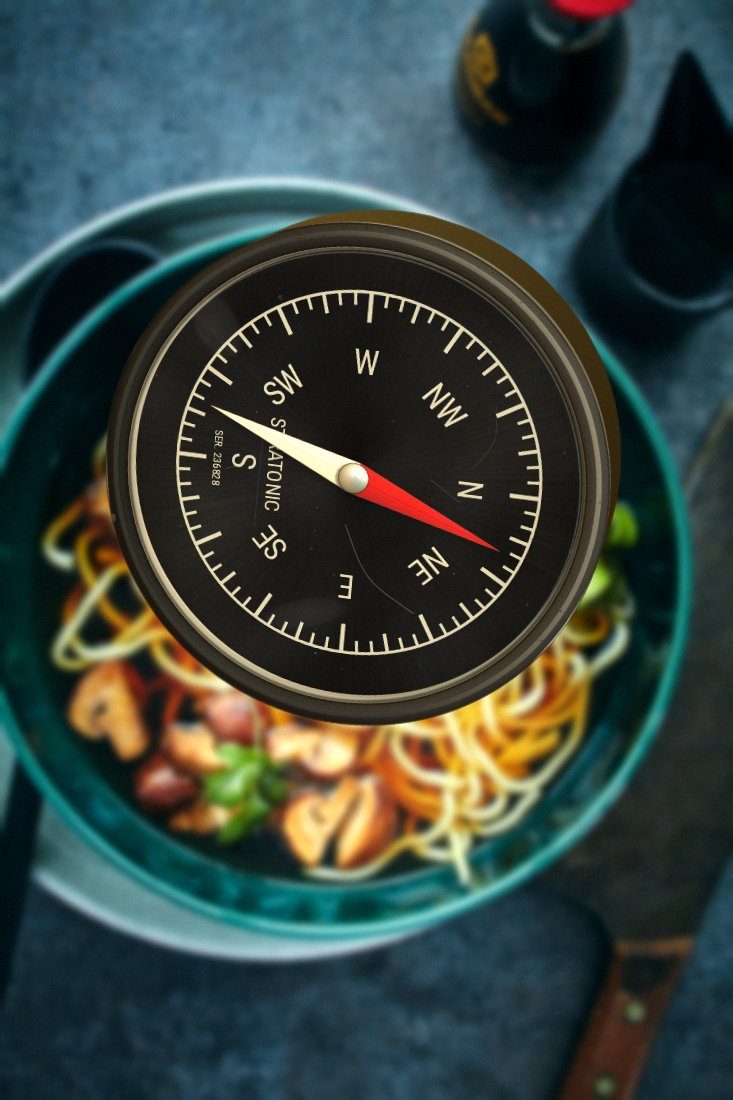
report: 20 (°)
